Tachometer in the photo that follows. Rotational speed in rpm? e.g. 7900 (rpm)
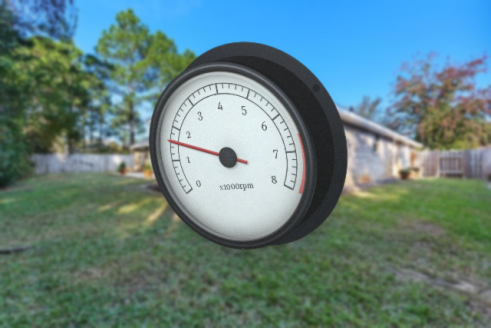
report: 1600 (rpm)
